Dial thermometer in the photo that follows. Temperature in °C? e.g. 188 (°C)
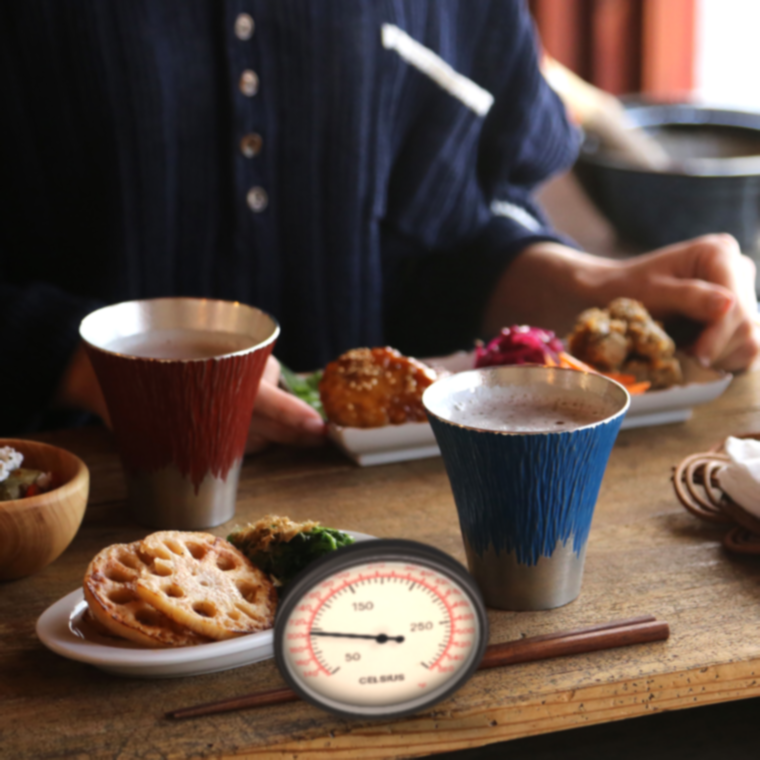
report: 100 (°C)
